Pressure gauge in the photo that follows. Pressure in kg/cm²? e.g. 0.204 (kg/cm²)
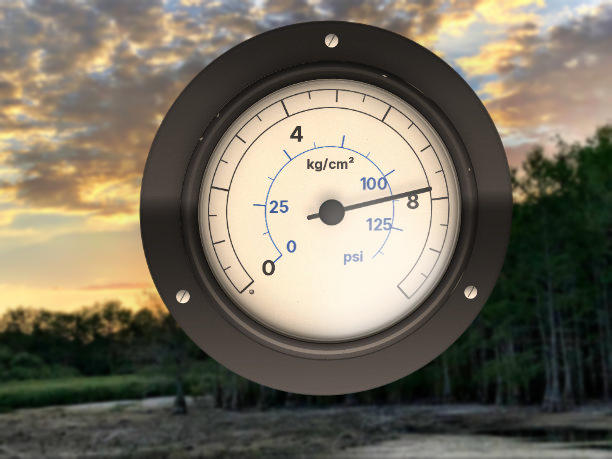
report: 7.75 (kg/cm²)
